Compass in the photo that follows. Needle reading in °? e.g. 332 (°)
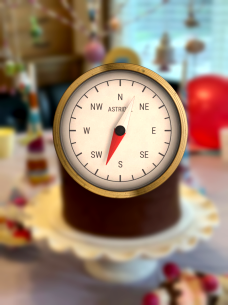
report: 202.5 (°)
